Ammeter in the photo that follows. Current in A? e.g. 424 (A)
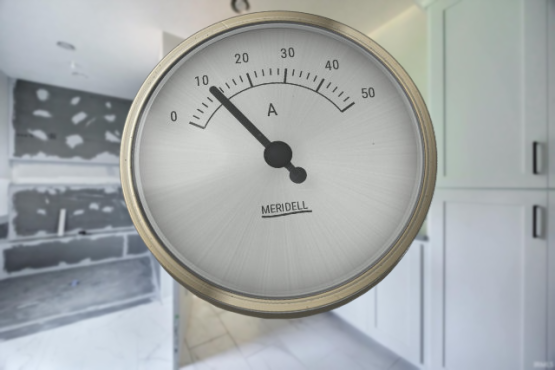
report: 10 (A)
